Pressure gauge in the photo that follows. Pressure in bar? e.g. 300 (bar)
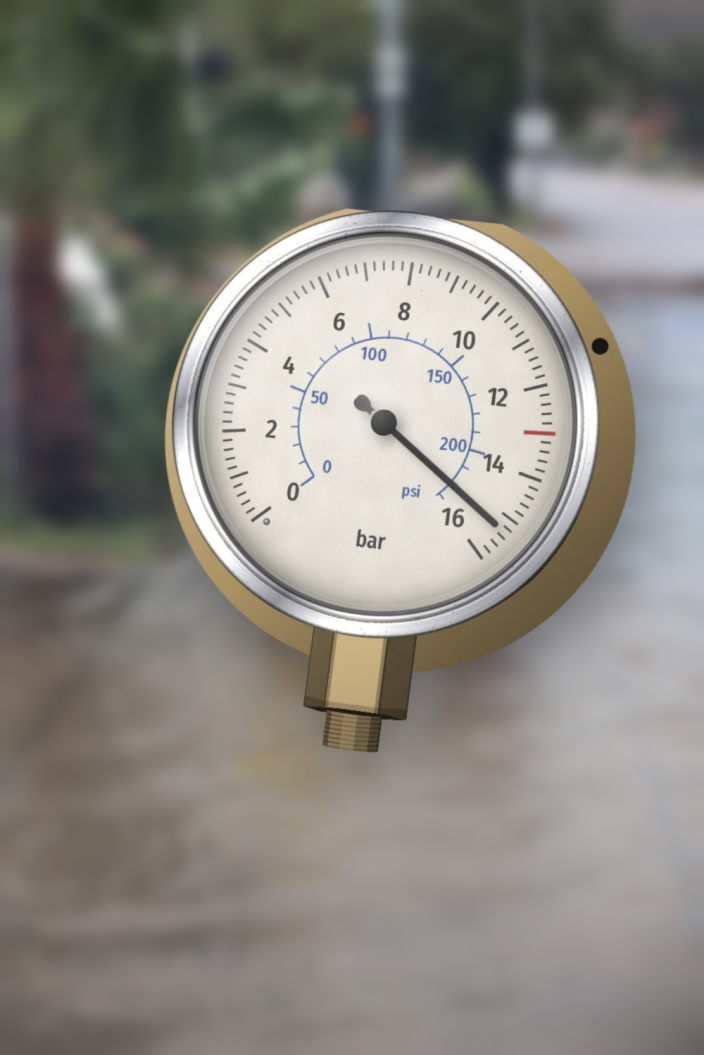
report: 15.3 (bar)
